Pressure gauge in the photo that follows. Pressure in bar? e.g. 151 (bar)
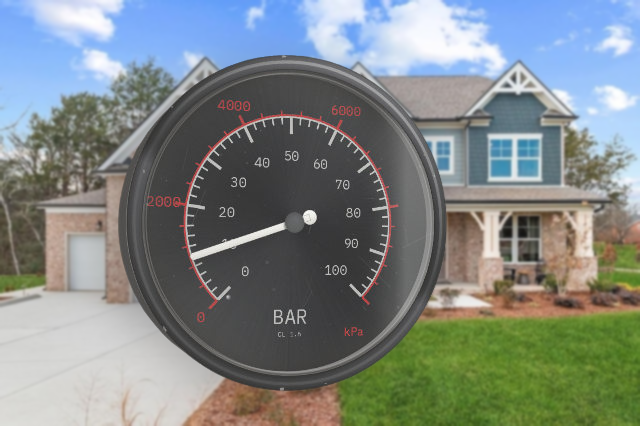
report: 10 (bar)
